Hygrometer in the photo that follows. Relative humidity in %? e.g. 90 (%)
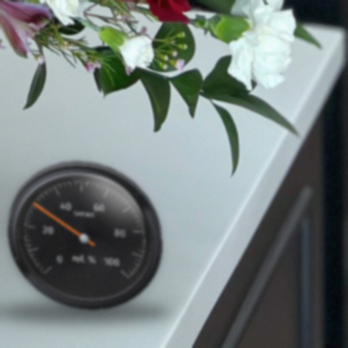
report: 30 (%)
